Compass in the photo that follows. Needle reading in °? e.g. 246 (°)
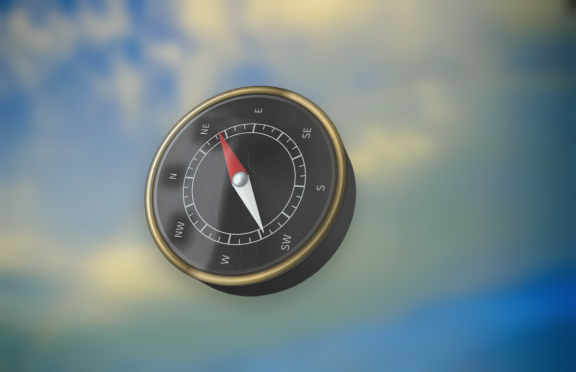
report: 55 (°)
